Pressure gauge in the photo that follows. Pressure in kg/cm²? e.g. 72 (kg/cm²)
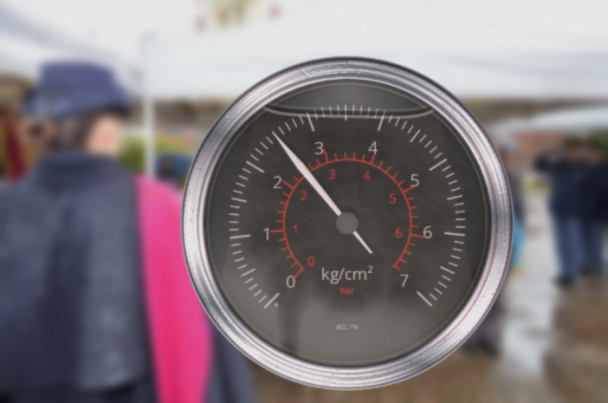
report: 2.5 (kg/cm²)
